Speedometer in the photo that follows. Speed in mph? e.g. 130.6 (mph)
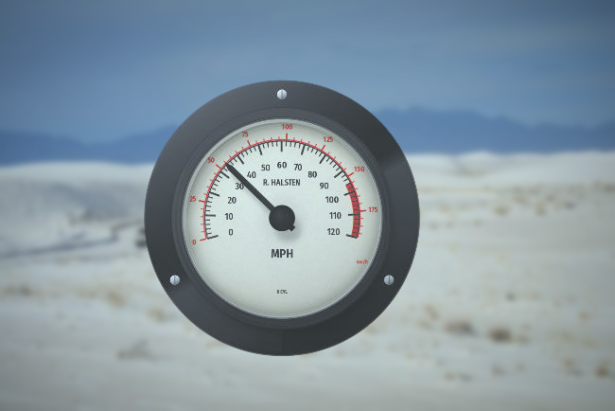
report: 34 (mph)
